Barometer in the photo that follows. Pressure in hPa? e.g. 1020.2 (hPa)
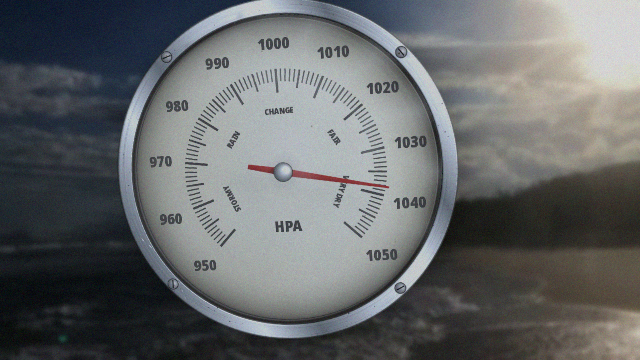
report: 1038 (hPa)
